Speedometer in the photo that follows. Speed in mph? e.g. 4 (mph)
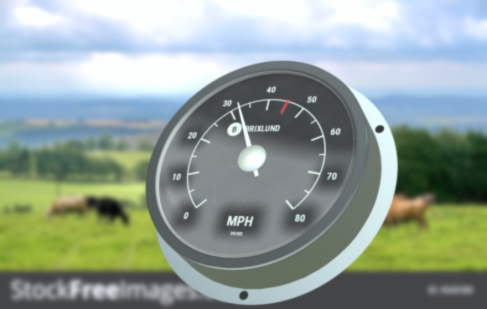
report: 32.5 (mph)
